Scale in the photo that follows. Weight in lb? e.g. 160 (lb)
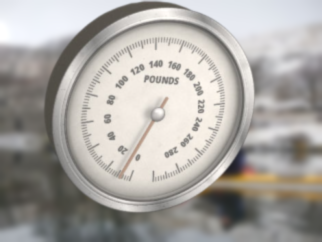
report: 10 (lb)
